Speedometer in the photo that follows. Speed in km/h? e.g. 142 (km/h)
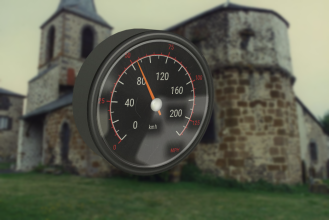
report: 85 (km/h)
